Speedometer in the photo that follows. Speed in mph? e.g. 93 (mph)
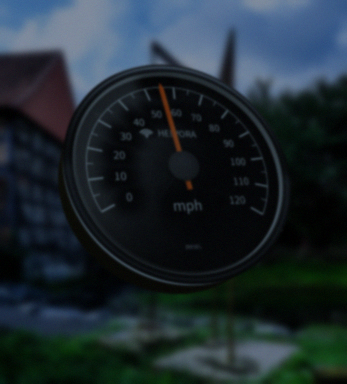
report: 55 (mph)
